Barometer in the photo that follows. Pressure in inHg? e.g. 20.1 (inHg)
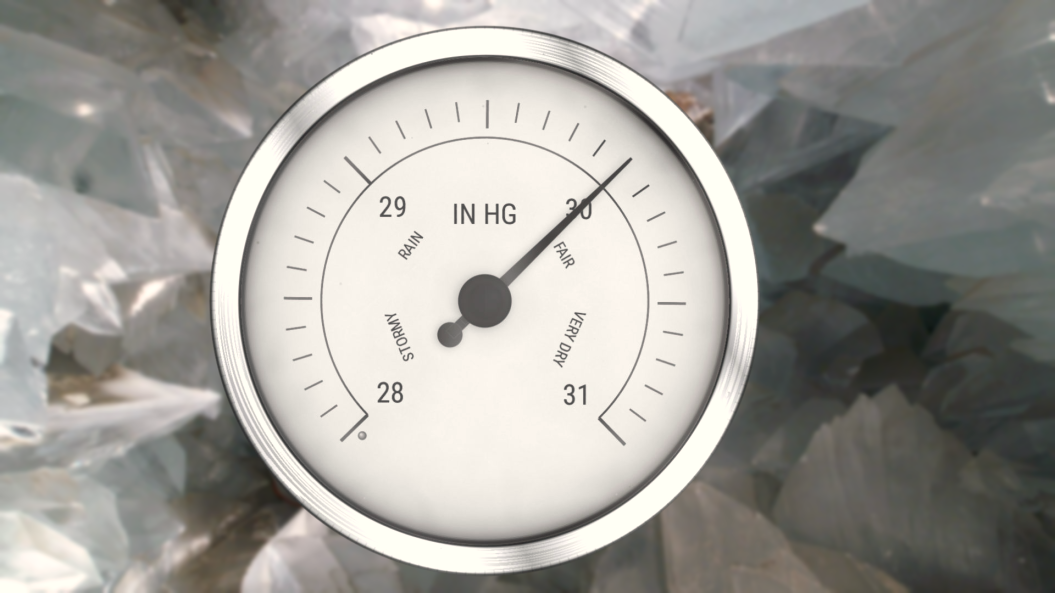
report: 30 (inHg)
